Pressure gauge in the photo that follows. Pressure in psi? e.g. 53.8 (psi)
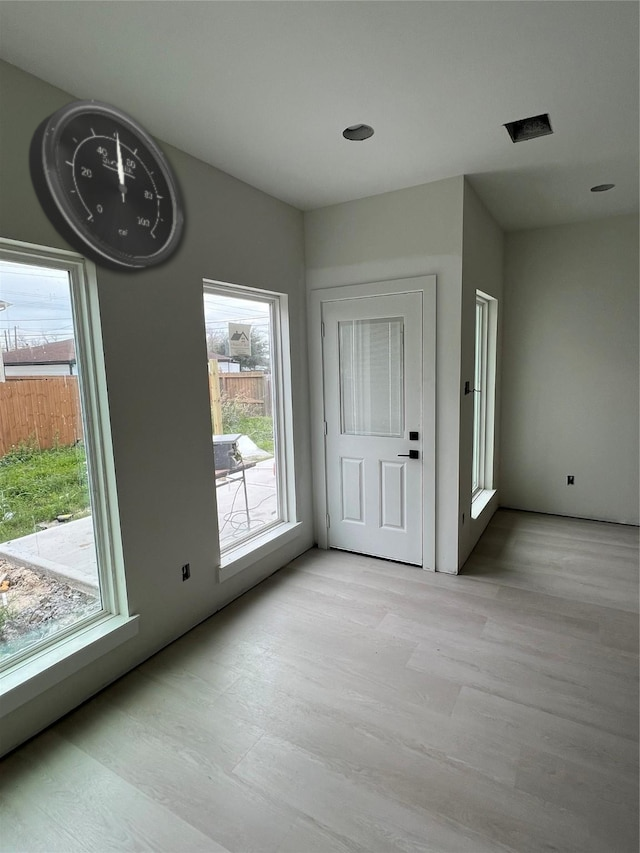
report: 50 (psi)
